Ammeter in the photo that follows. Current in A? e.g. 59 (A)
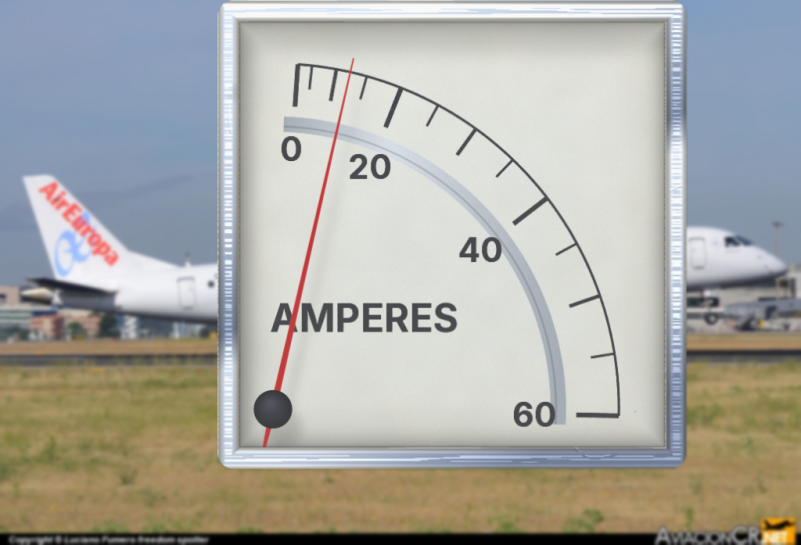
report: 12.5 (A)
